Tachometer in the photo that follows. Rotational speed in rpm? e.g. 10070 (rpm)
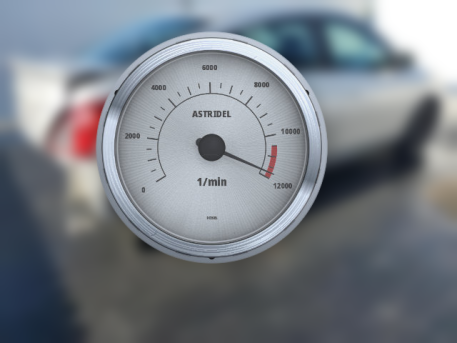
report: 11750 (rpm)
